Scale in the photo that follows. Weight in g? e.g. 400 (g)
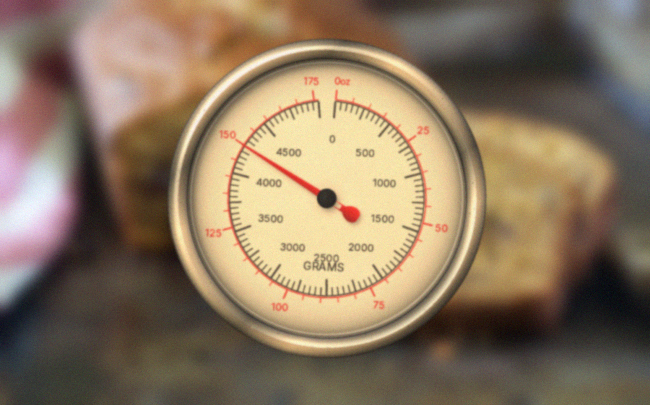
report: 4250 (g)
